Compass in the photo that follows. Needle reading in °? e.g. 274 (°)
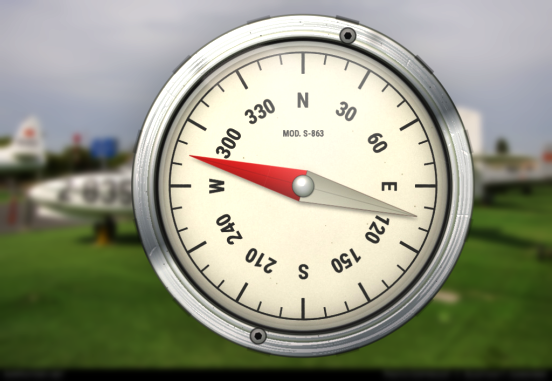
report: 285 (°)
